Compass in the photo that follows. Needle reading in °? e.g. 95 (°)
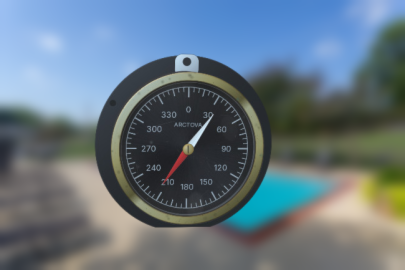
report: 215 (°)
